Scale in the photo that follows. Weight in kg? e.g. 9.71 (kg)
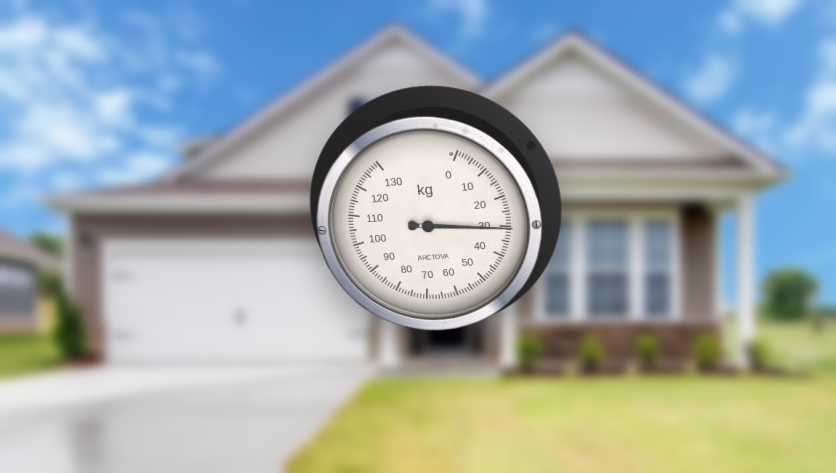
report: 30 (kg)
